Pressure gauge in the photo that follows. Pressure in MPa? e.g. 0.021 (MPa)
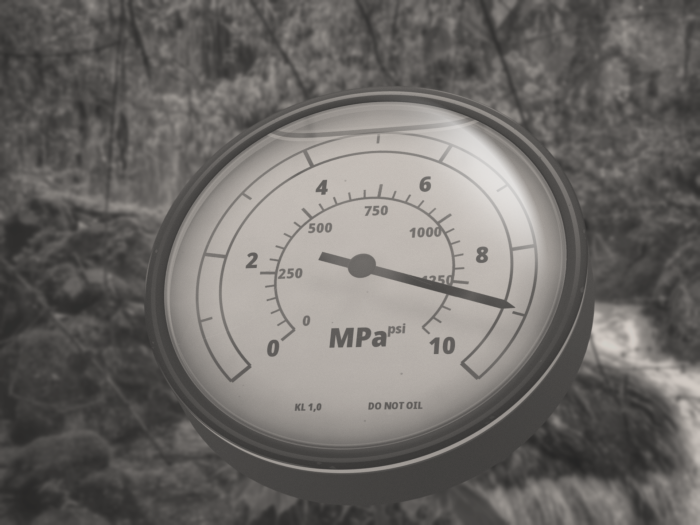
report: 9 (MPa)
